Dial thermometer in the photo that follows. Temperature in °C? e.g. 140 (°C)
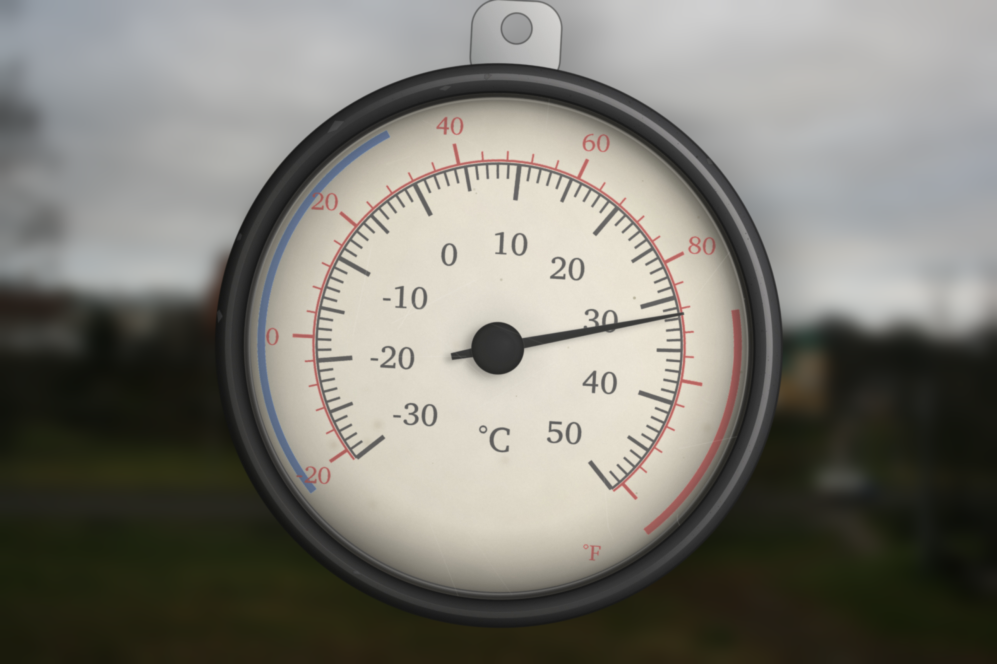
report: 31.5 (°C)
